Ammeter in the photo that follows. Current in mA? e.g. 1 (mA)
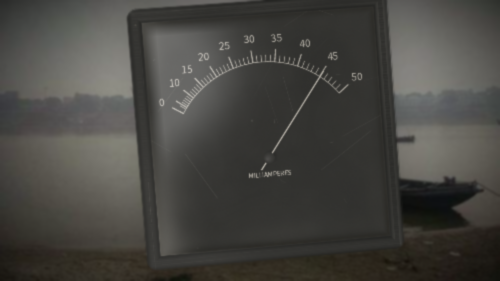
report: 45 (mA)
